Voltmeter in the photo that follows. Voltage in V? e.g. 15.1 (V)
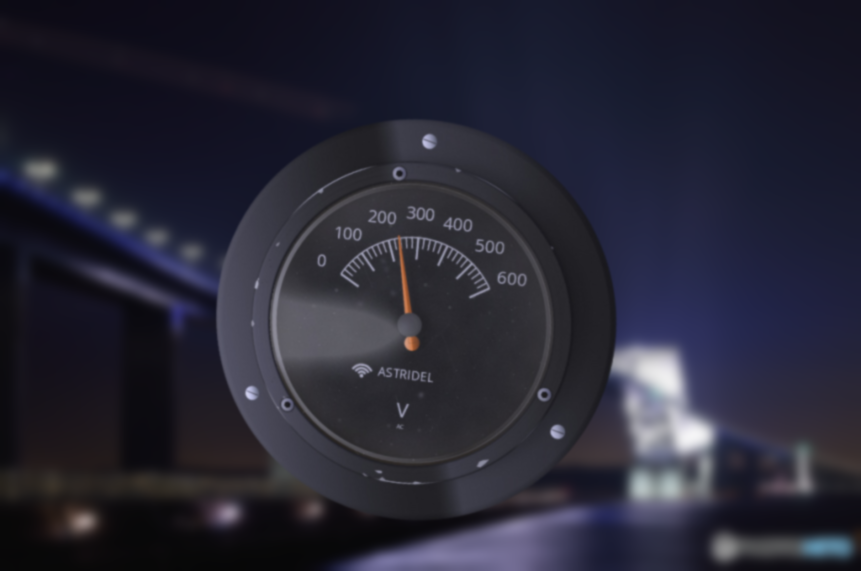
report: 240 (V)
